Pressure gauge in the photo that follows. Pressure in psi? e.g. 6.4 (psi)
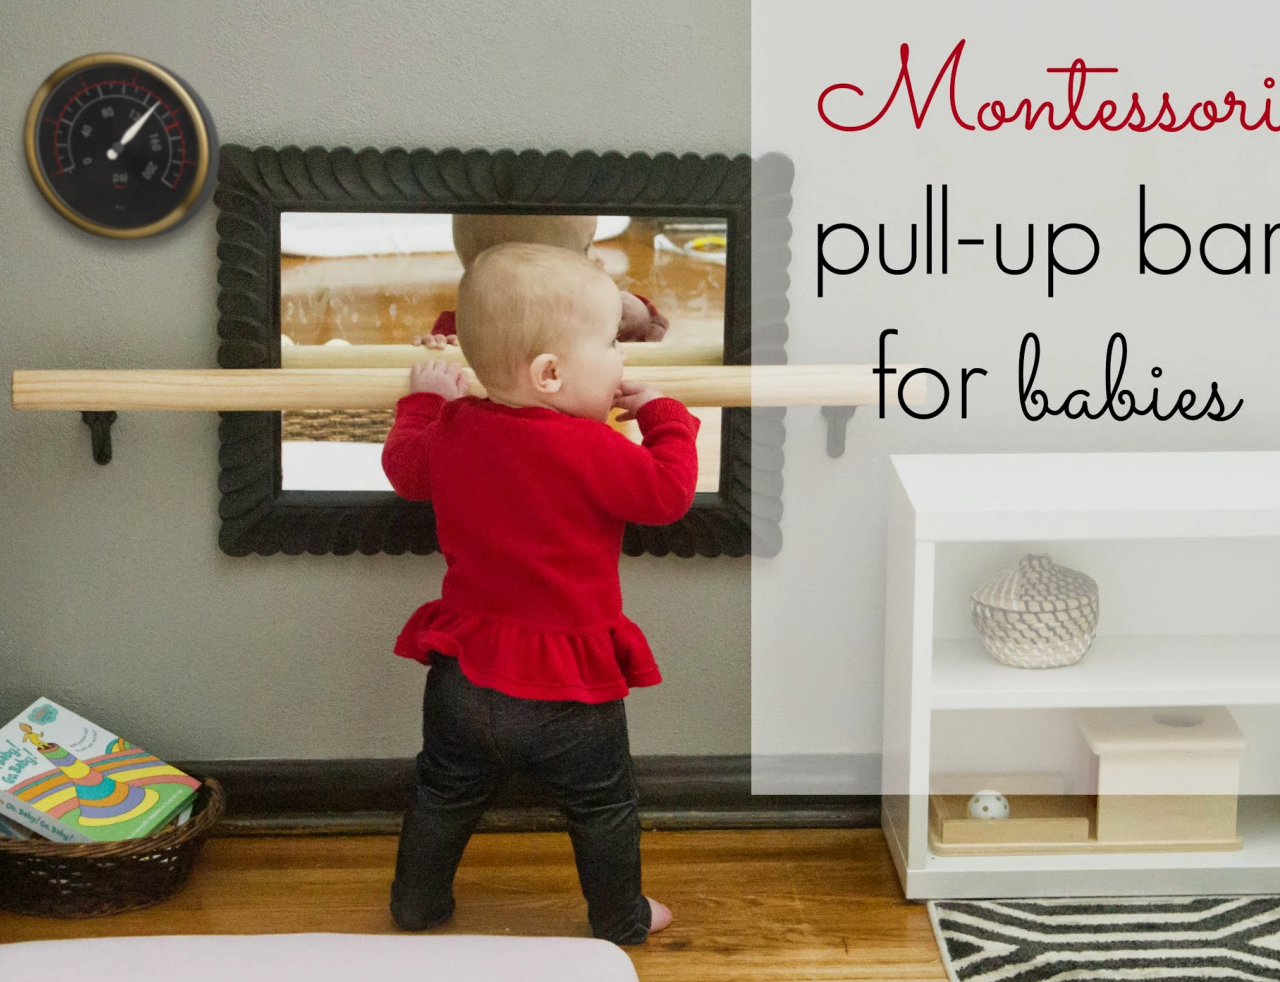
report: 130 (psi)
